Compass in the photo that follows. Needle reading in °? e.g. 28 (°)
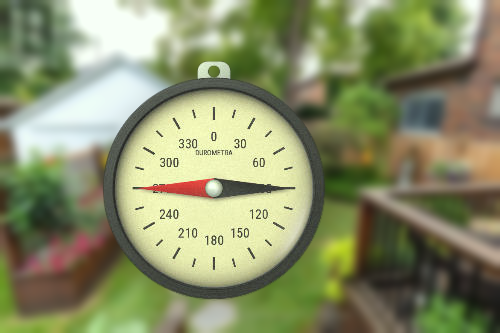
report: 270 (°)
